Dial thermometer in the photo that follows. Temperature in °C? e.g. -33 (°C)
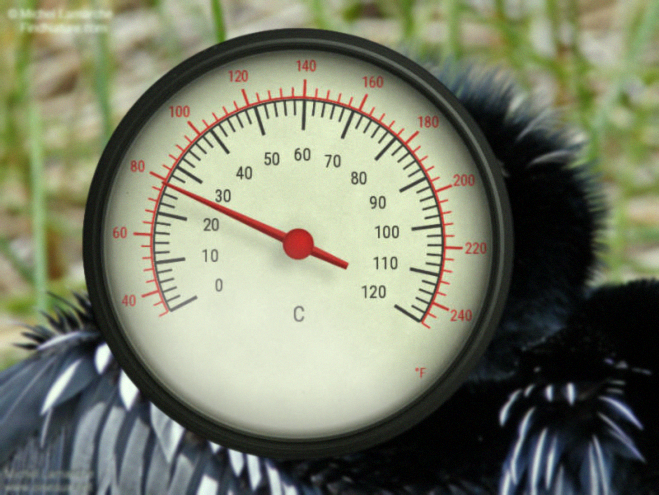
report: 26 (°C)
